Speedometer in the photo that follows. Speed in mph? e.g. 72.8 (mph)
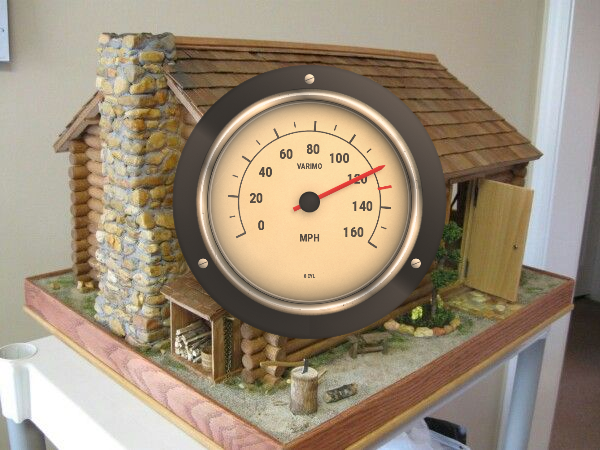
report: 120 (mph)
